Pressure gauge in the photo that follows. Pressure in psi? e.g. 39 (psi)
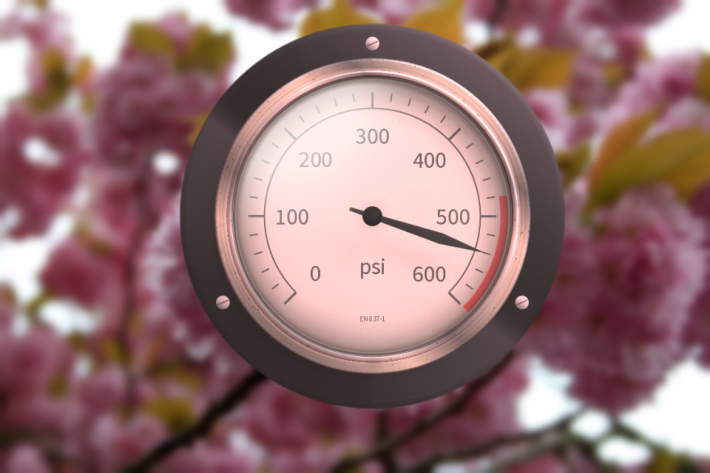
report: 540 (psi)
